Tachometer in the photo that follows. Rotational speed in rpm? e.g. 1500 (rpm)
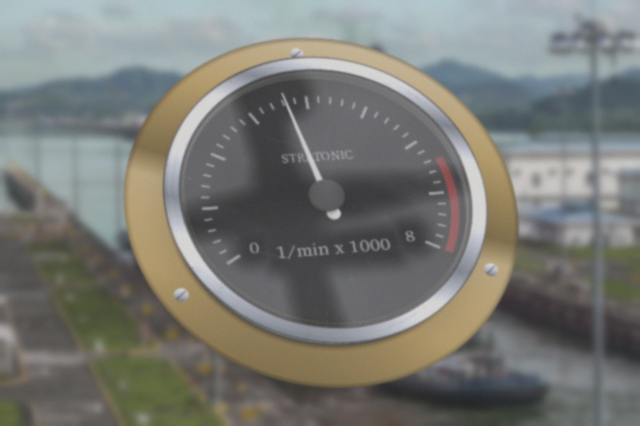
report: 3600 (rpm)
